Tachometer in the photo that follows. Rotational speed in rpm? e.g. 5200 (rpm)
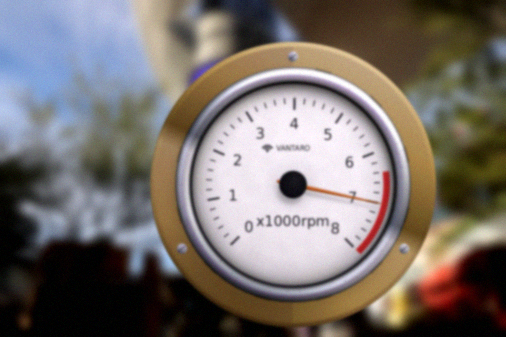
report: 7000 (rpm)
